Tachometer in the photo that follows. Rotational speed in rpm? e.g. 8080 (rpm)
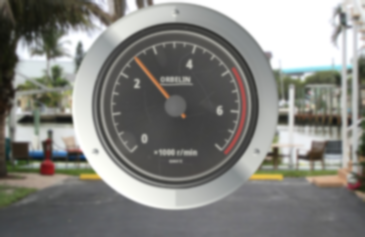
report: 2500 (rpm)
